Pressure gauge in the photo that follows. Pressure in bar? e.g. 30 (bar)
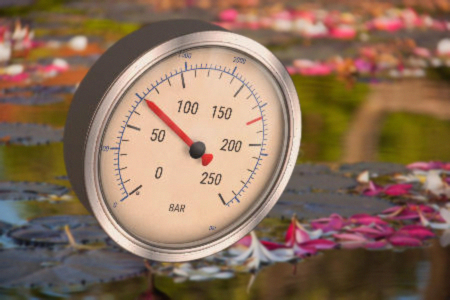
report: 70 (bar)
